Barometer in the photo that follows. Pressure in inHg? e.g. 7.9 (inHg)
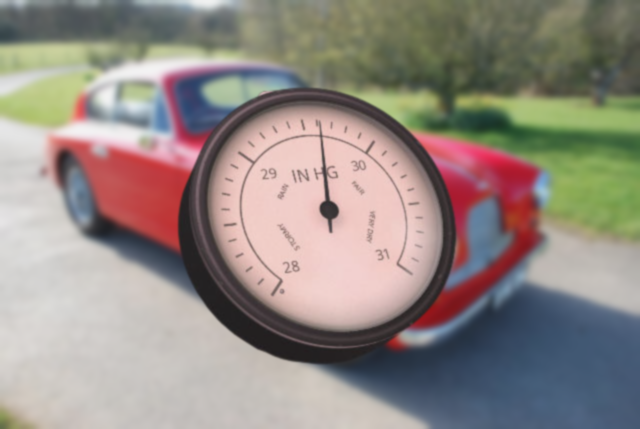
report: 29.6 (inHg)
